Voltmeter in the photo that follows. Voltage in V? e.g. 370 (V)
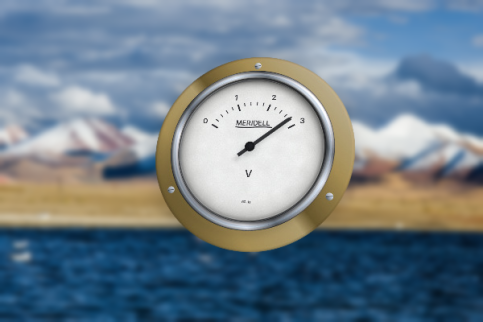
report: 2.8 (V)
